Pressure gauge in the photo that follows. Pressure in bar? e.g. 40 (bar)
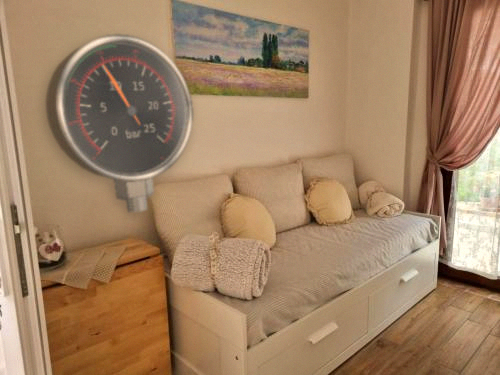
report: 10 (bar)
